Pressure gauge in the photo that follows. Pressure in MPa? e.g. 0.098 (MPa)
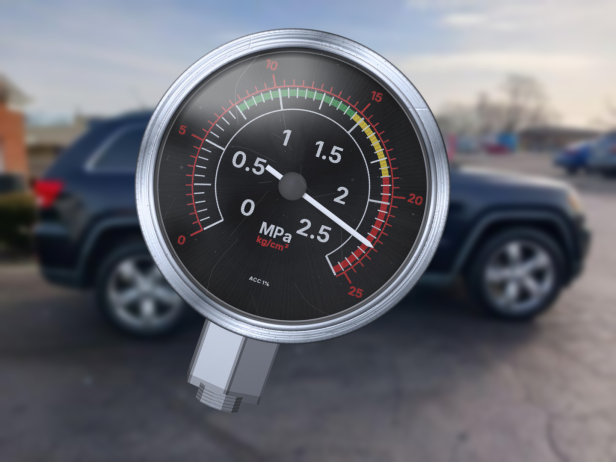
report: 2.25 (MPa)
